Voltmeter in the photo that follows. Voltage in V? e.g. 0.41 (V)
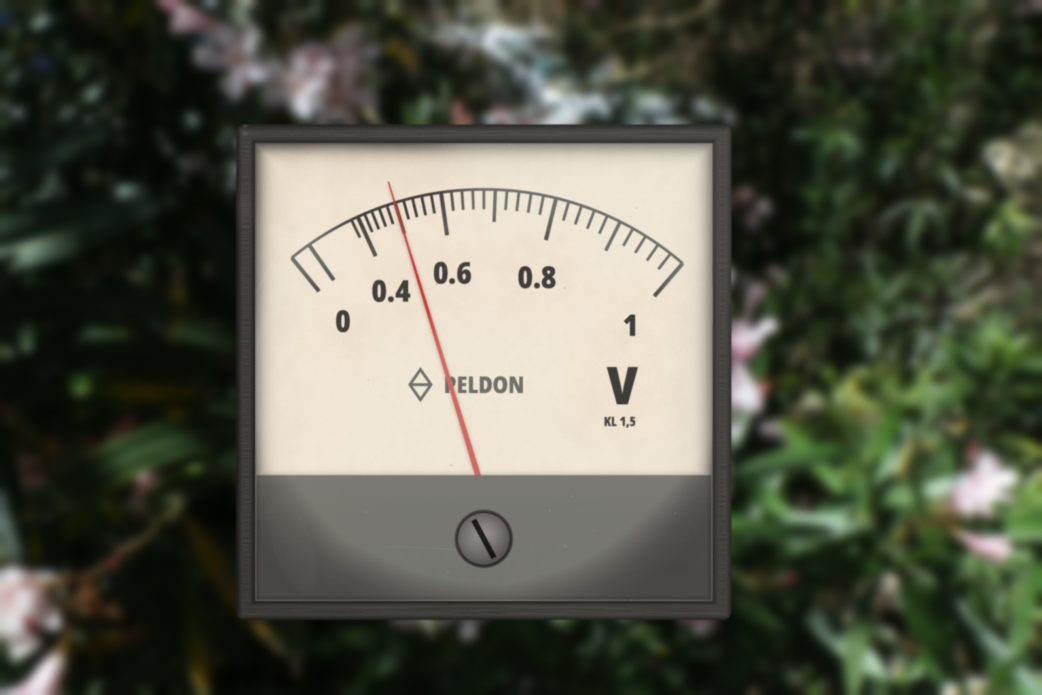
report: 0.5 (V)
